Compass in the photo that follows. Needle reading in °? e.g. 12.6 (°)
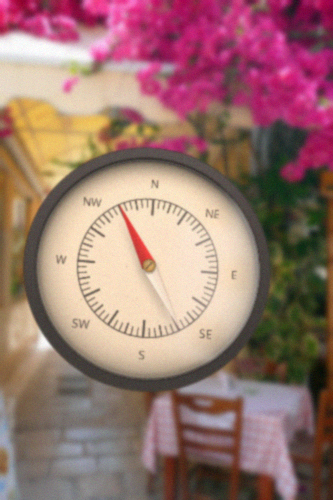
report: 330 (°)
